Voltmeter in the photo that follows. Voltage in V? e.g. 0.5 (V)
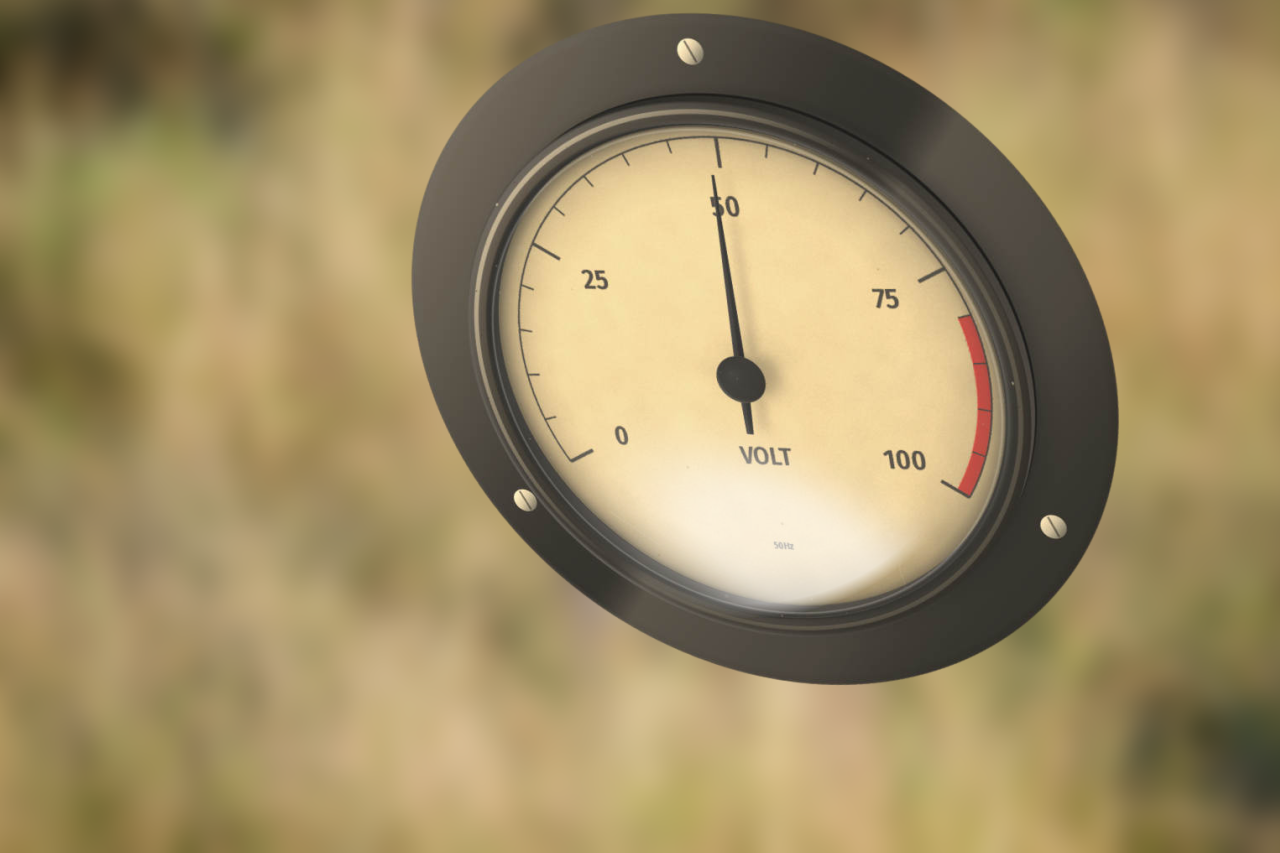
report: 50 (V)
